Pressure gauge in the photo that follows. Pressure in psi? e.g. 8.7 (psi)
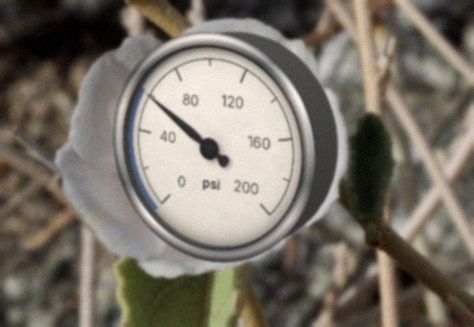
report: 60 (psi)
